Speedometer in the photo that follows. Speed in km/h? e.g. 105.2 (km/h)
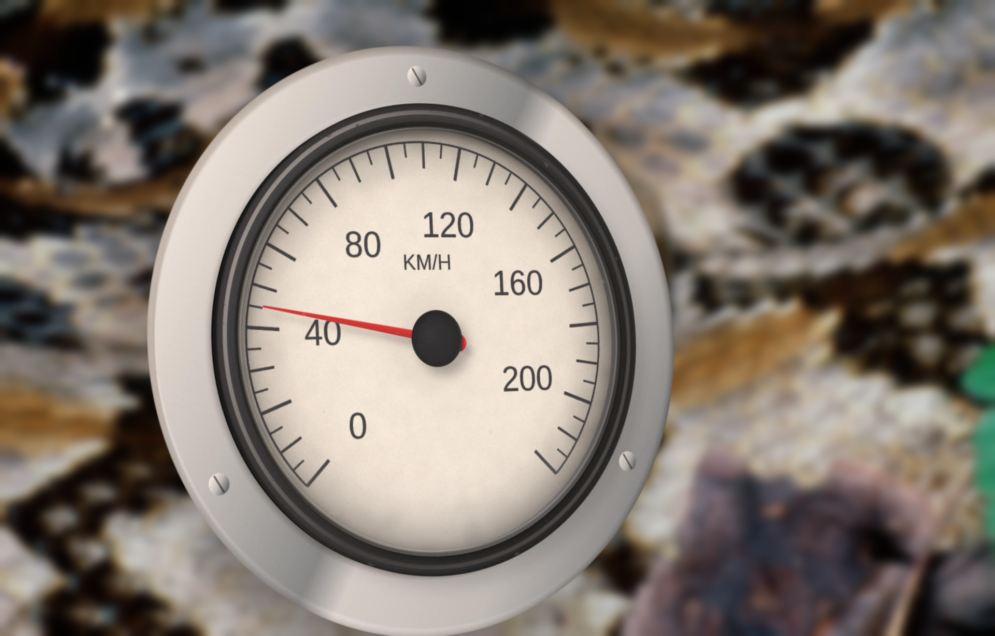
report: 45 (km/h)
